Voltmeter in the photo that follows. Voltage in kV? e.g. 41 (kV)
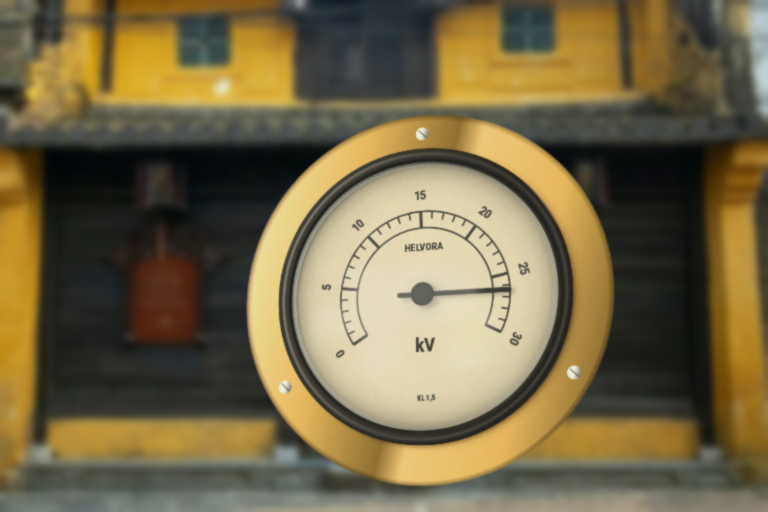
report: 26.5 (kV)
